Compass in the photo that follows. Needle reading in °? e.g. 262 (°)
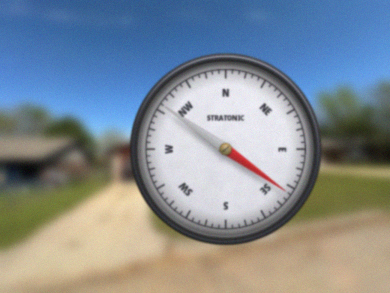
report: 125 (°)
